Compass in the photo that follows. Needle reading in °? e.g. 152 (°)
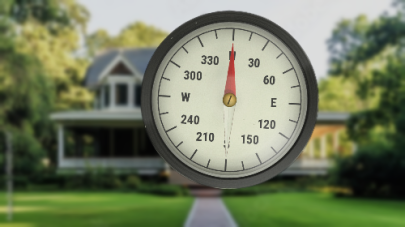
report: 0 (°)
